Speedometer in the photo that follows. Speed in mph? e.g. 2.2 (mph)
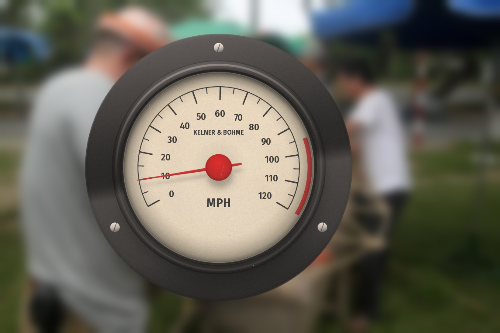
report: 10 (mph)
